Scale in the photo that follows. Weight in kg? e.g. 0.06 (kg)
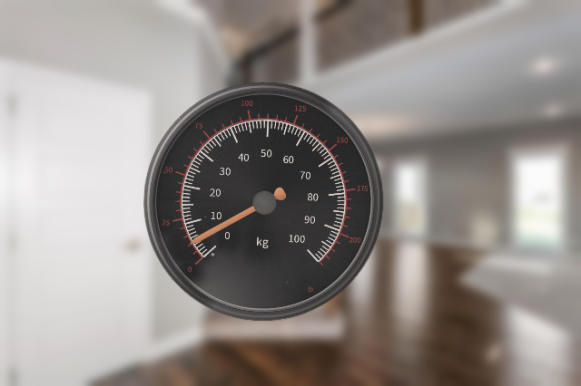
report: 5 (kg)
